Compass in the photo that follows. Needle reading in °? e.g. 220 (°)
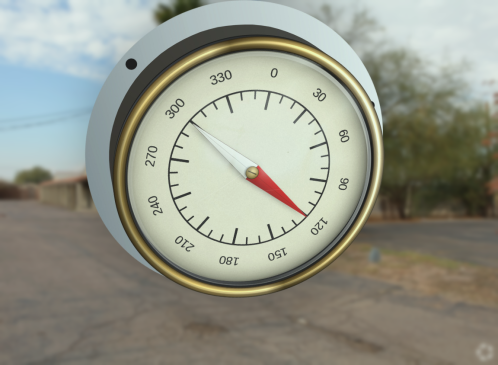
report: 120 (°)
